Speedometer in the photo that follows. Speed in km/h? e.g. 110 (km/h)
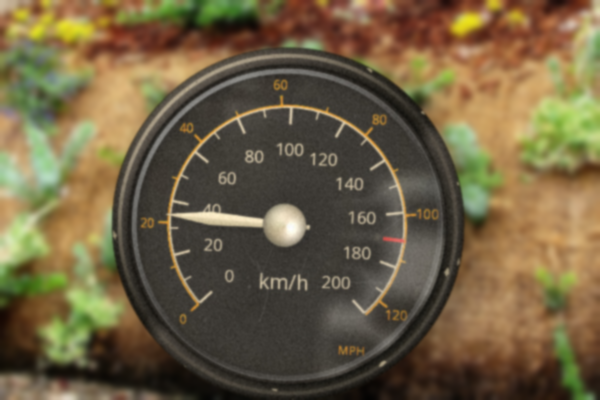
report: 35 (km/h)
